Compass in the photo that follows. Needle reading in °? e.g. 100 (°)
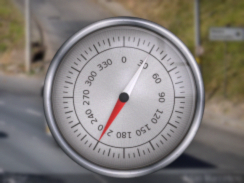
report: 210 (°)
